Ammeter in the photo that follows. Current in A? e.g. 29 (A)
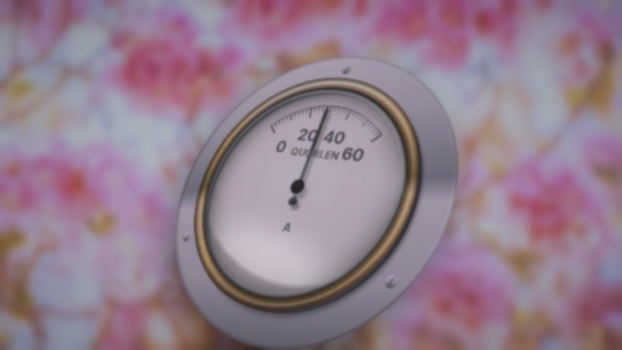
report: 30 (A)
